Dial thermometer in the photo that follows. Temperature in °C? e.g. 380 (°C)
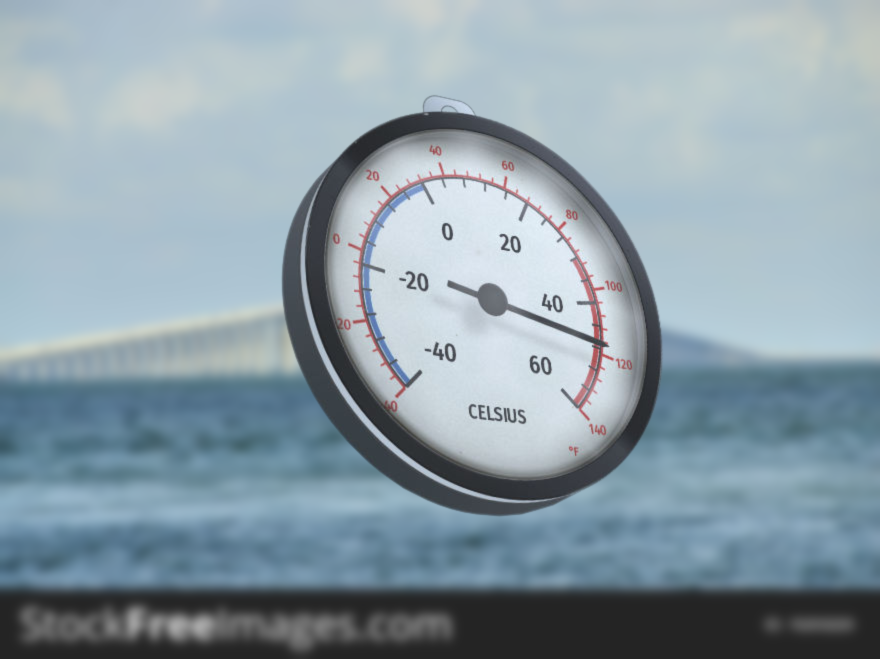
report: 48 (°C)
